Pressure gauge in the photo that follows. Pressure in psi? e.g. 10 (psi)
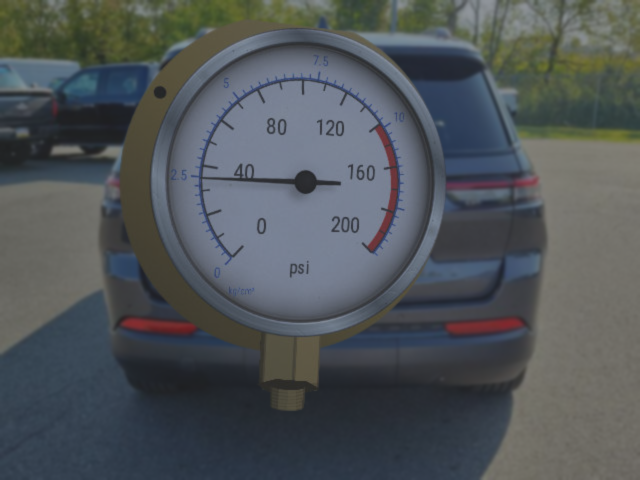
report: 35 (psi)
